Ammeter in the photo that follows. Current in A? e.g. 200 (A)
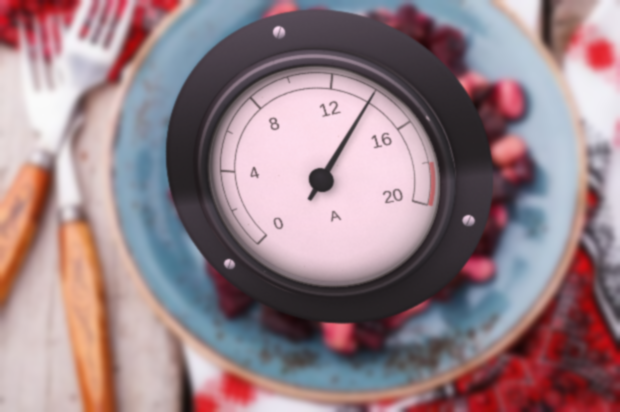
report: 14 (A)
